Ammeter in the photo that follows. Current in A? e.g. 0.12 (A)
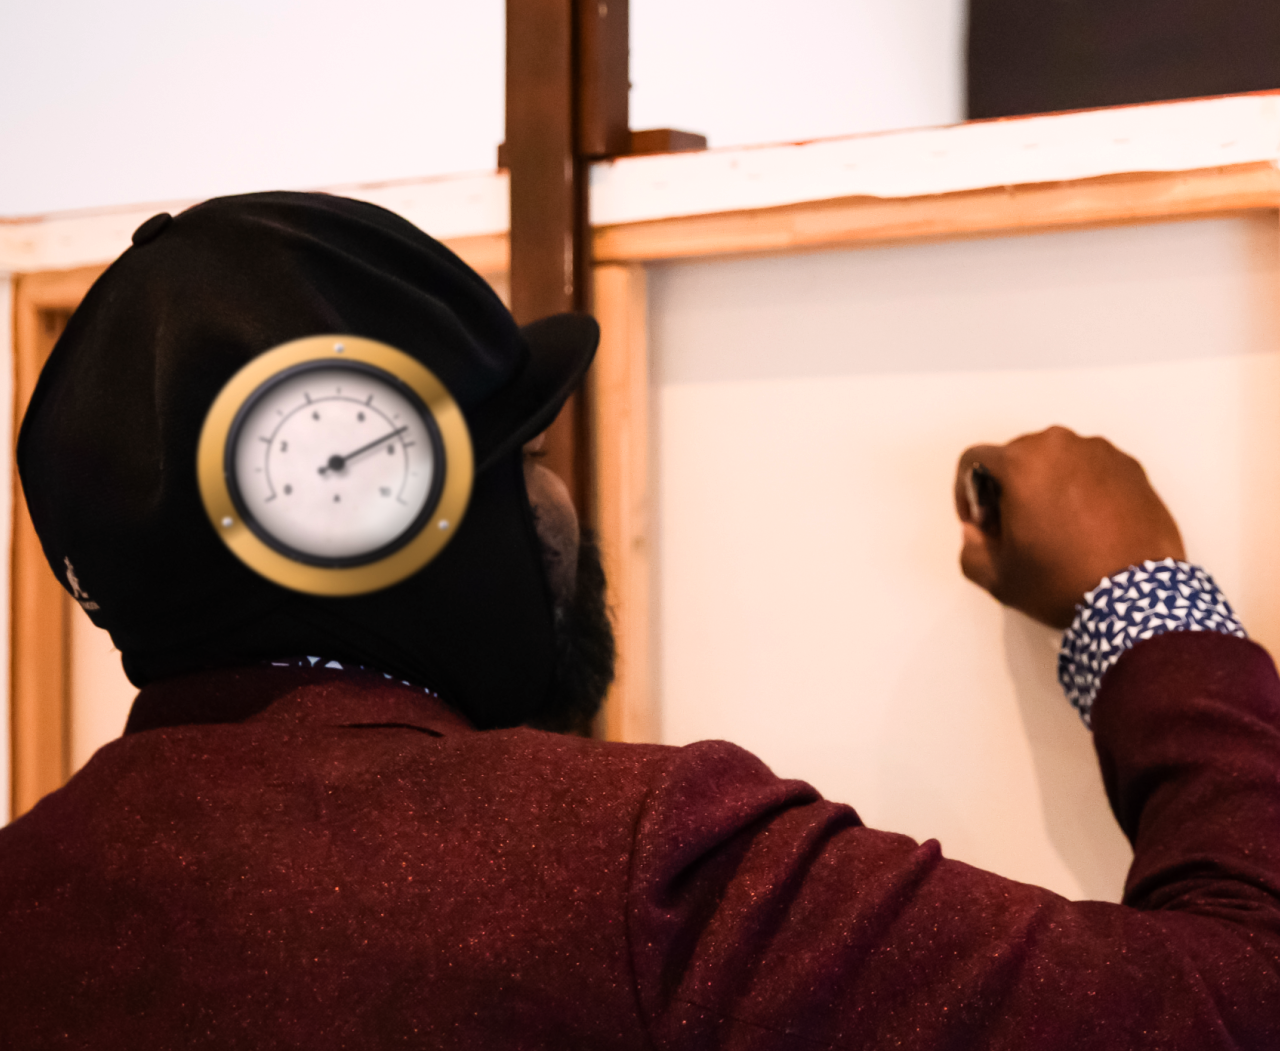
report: 7.5 (A)
